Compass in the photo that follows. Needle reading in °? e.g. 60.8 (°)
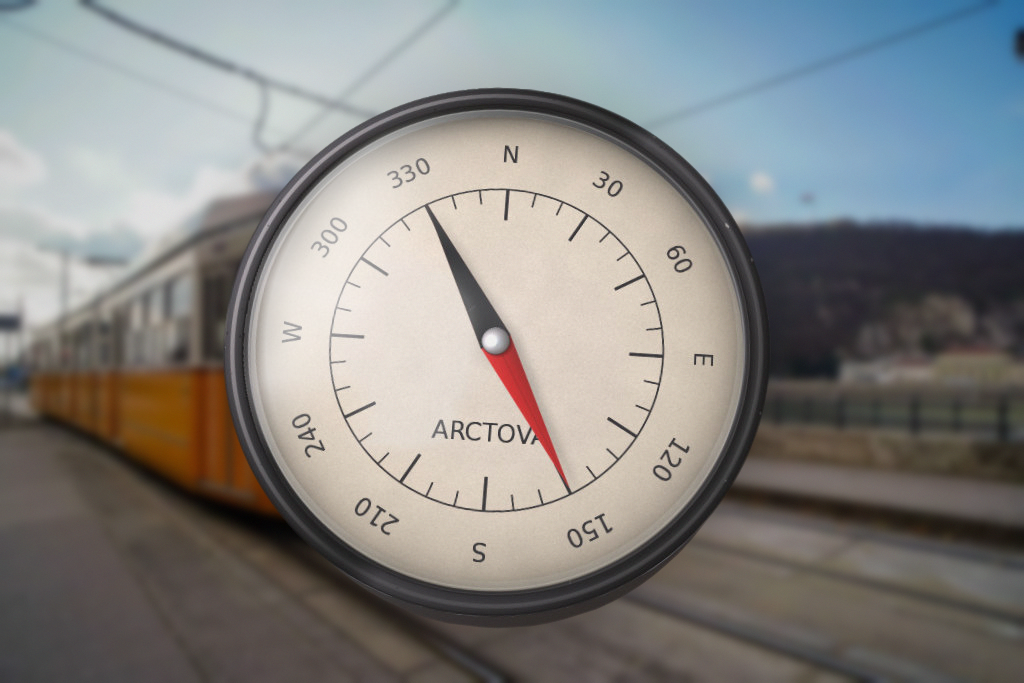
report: 150 (°)
